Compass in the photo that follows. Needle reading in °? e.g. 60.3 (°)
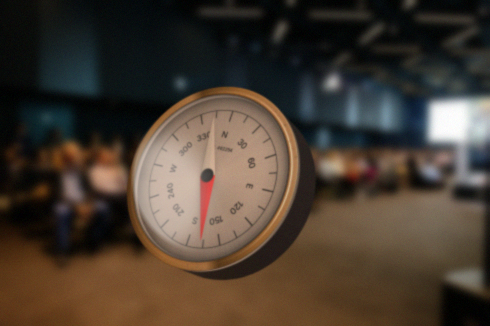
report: 165 (°)
